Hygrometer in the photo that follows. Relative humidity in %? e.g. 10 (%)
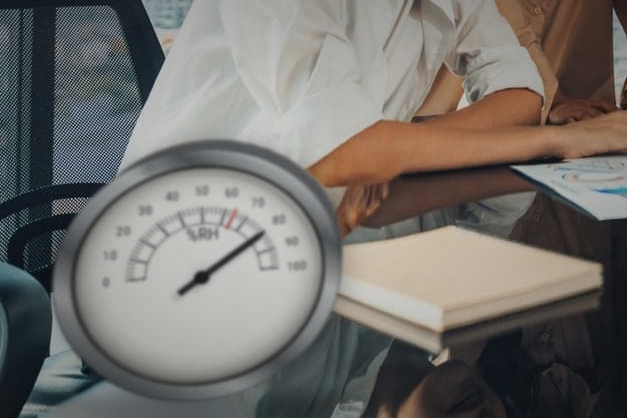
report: 80 (%)
